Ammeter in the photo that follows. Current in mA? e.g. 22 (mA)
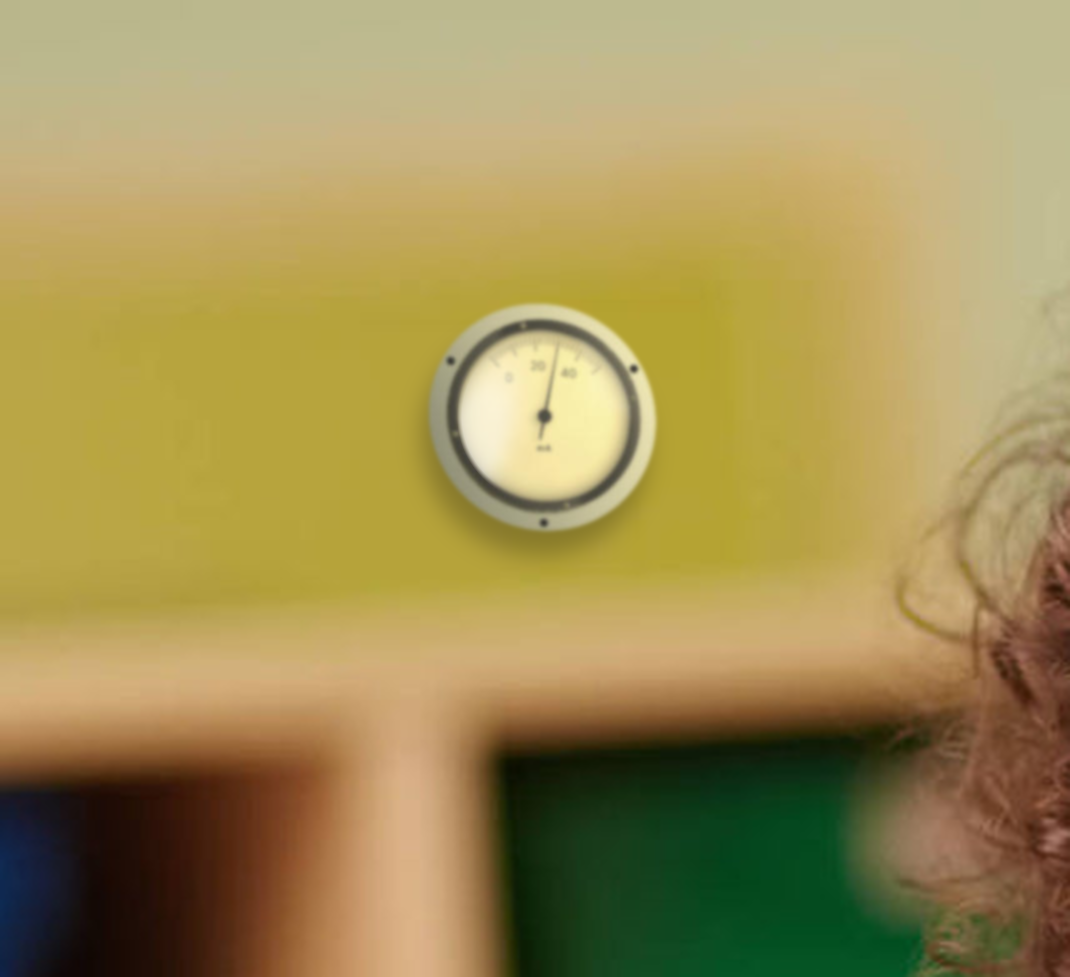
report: 30 (mA)
